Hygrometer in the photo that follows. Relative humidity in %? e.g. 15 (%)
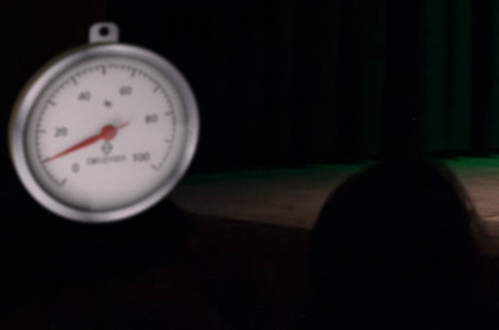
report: 10 (%)
